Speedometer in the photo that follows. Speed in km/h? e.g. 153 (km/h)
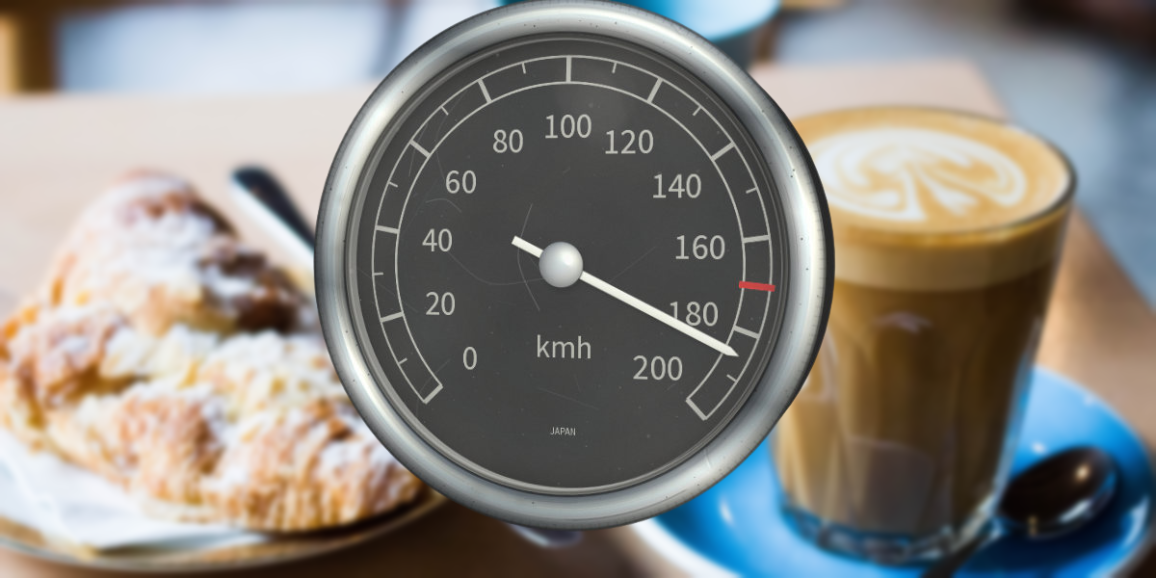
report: 185 (km/h)
